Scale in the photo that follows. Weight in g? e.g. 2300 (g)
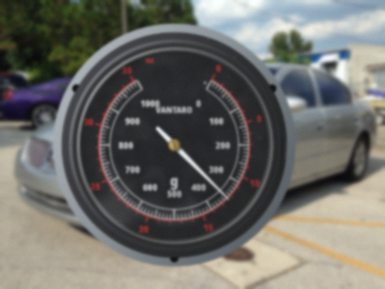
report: 350 (g)
